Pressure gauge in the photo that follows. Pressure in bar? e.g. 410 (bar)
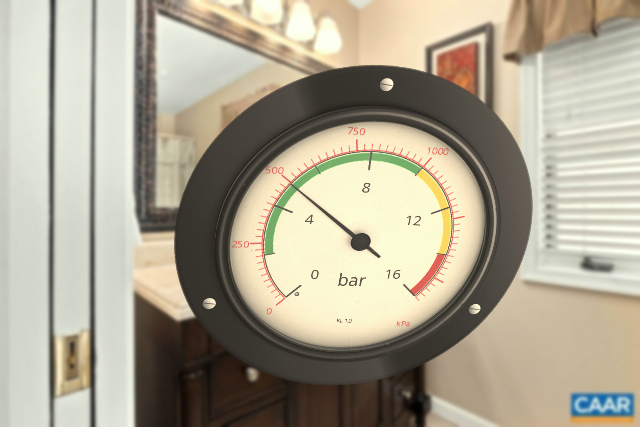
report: 5 (bar)
